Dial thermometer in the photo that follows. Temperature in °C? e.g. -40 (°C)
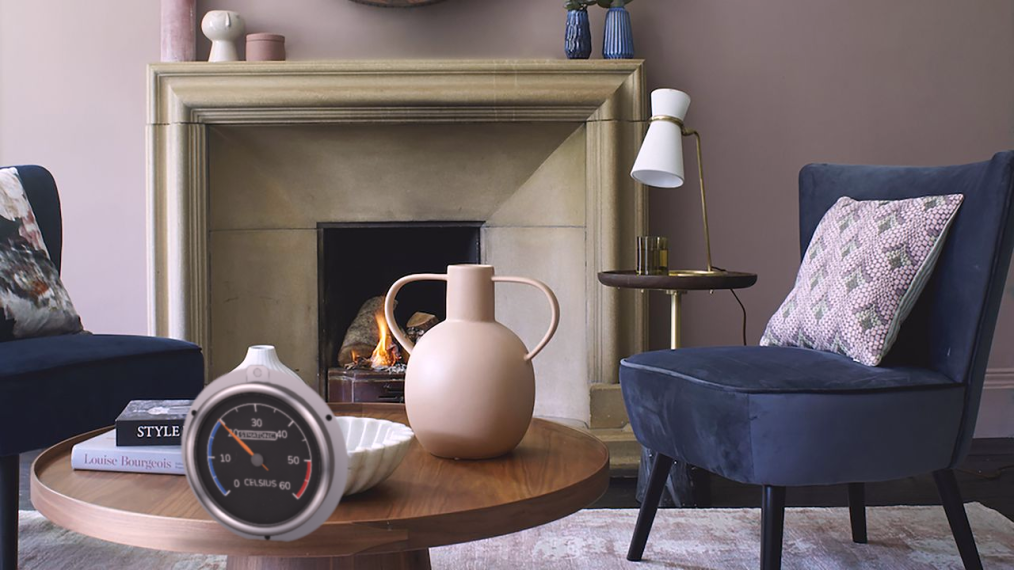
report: 20 (°C)
